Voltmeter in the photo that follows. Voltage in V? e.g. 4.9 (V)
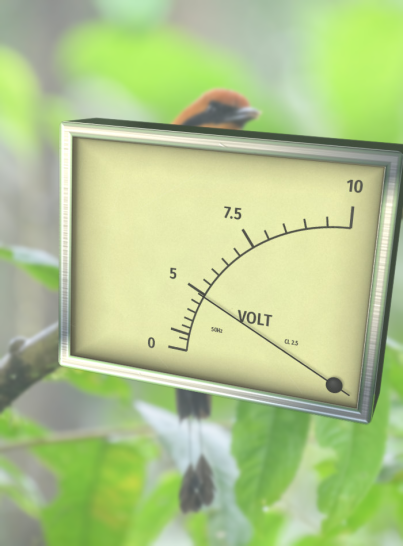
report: 5 (V)
